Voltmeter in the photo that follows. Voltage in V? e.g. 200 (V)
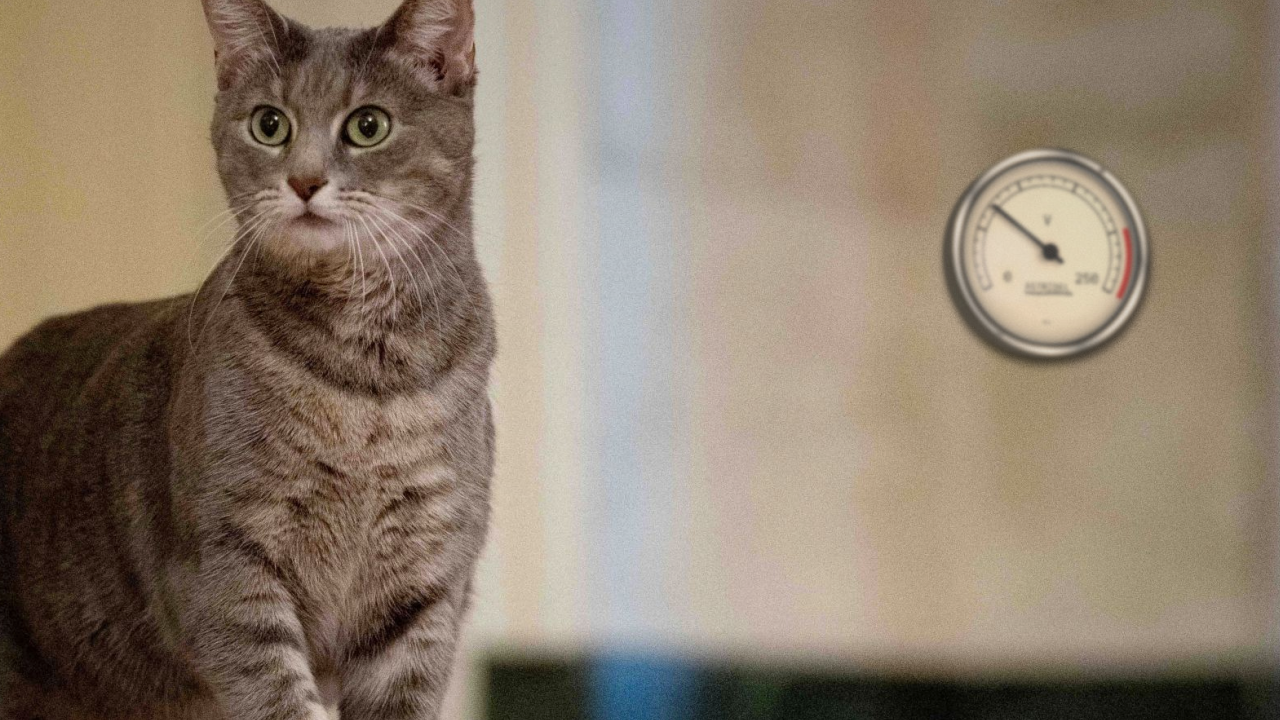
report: 70 (V)
